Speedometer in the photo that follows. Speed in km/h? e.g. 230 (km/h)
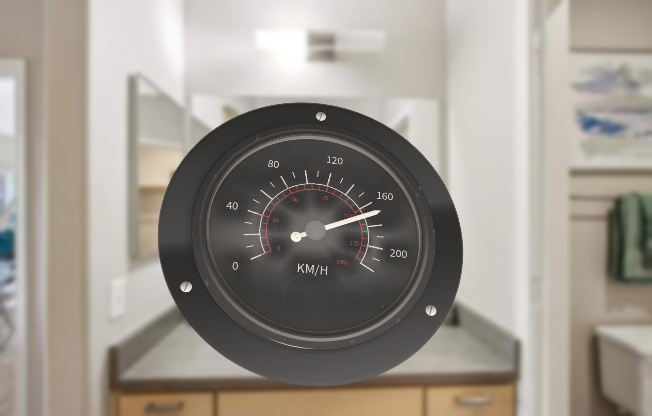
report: 170 (km/h)
